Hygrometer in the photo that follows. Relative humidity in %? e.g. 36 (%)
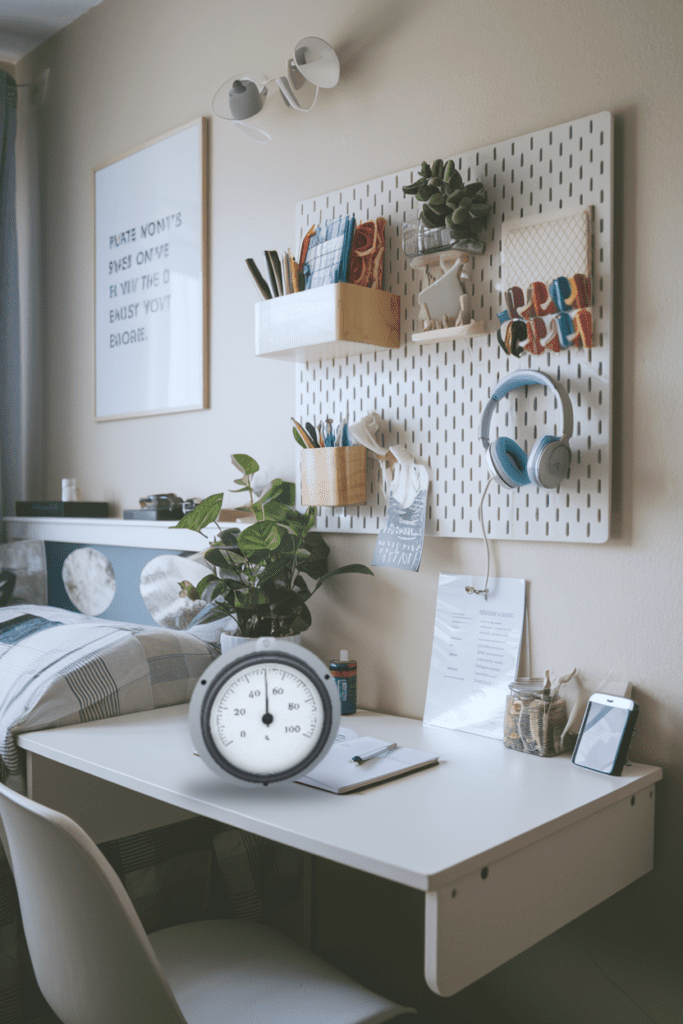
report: 50 (%)
